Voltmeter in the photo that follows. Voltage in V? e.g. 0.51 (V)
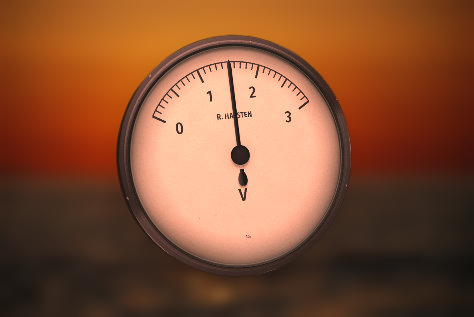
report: 1.5 (V)
